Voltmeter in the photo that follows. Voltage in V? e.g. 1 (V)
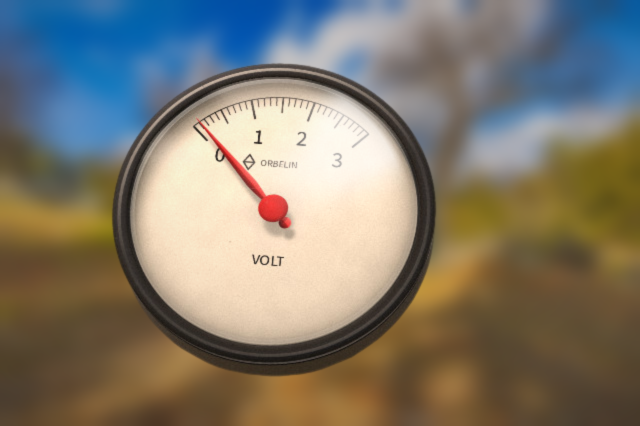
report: 0.1 (V)
